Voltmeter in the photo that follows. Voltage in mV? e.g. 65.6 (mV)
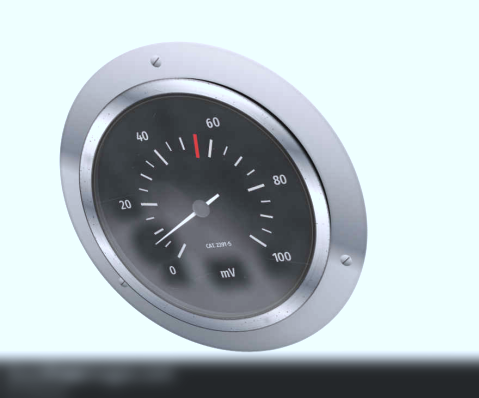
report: 7.5 (mV)
